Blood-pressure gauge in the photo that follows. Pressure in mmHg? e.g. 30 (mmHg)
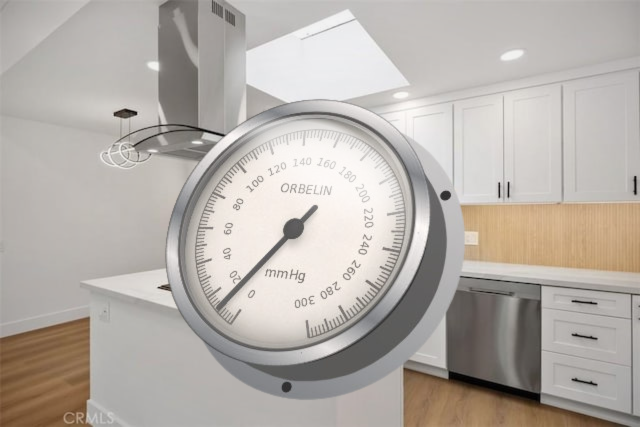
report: 10 (mmHg)
